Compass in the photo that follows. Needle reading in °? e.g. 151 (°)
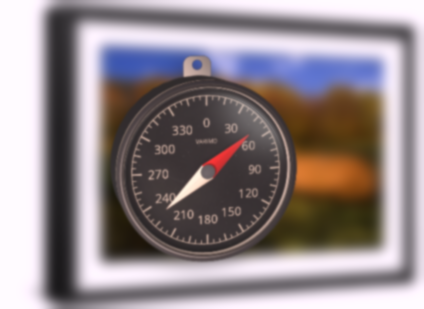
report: 50 (°)
